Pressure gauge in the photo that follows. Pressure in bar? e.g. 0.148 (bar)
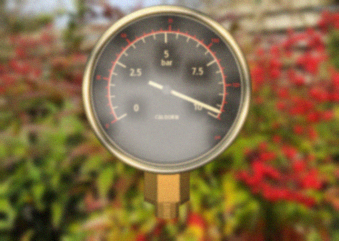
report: 9.75 (bar)
